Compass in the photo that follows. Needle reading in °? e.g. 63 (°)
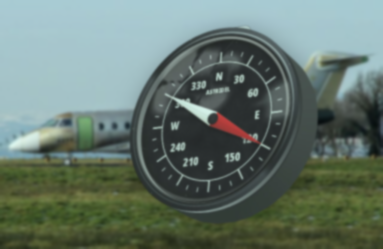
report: 120 (°)
